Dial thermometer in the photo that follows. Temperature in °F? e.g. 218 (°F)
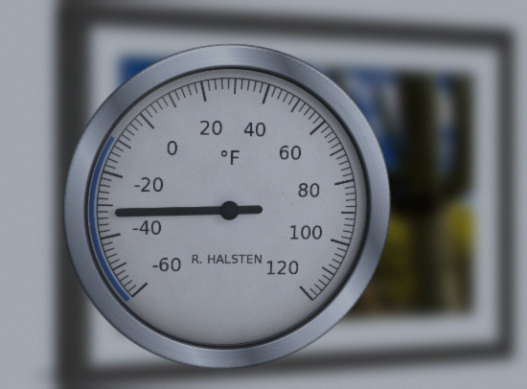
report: -32 (°F)
